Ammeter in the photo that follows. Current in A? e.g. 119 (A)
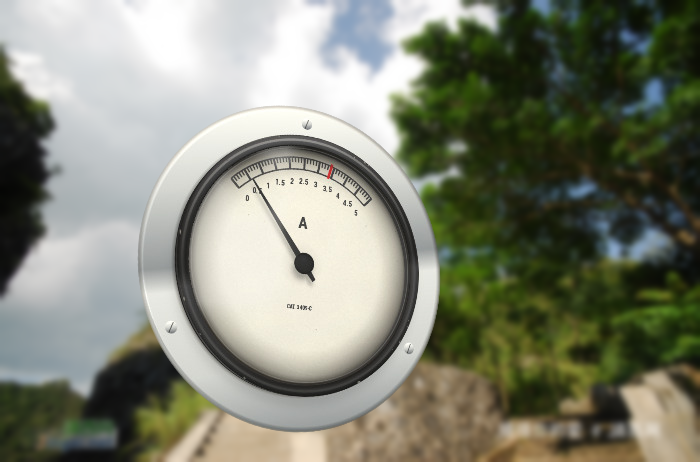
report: 0.5 (A)
